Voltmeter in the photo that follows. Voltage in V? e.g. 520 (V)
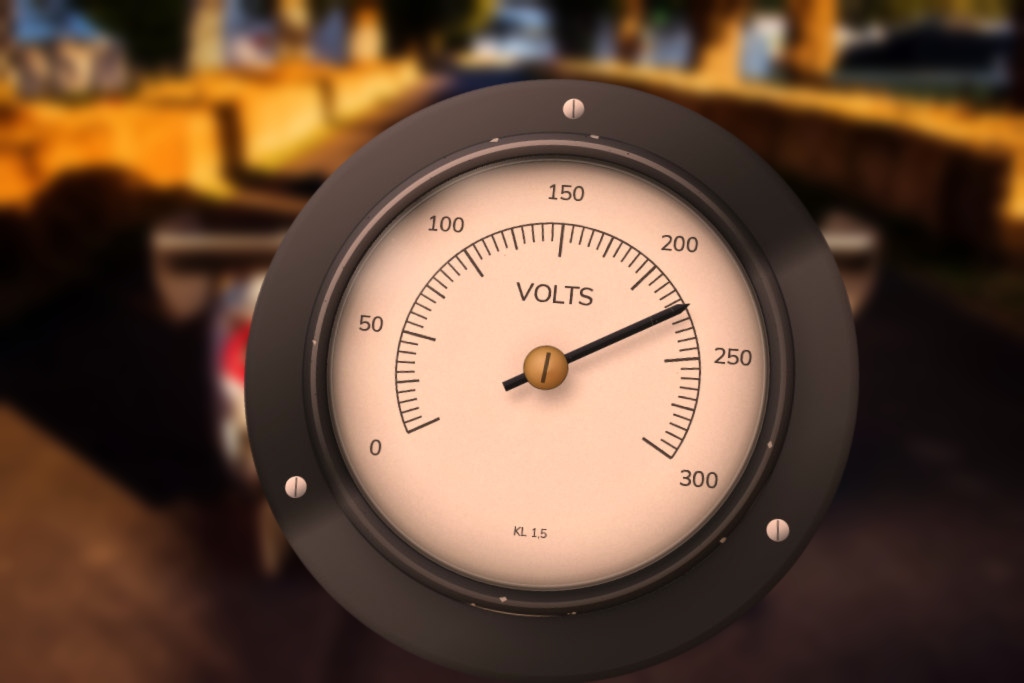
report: 225 (V)
